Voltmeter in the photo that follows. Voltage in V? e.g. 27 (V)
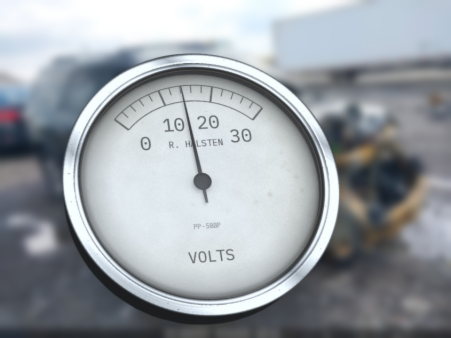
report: 14 (V)
